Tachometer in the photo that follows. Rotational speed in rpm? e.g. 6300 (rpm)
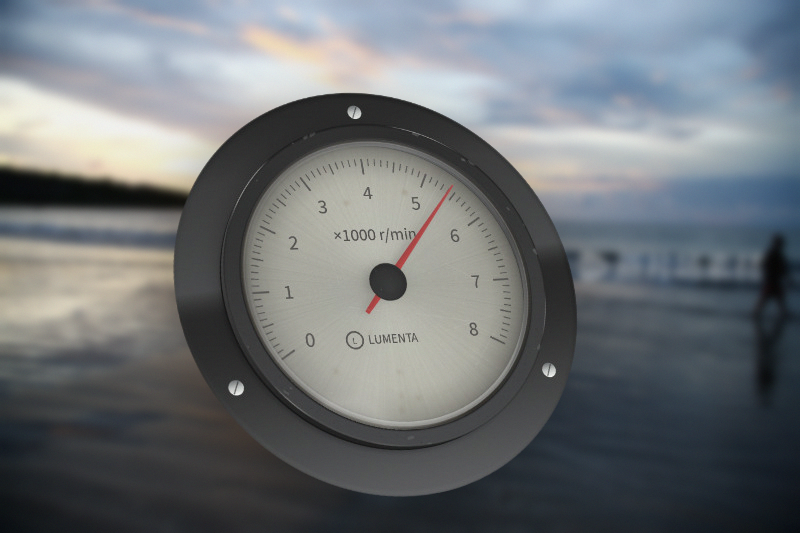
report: 5400 (rpm)
